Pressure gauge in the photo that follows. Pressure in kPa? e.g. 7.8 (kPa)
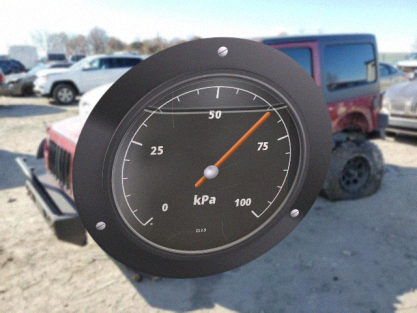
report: 65 (kPa)
